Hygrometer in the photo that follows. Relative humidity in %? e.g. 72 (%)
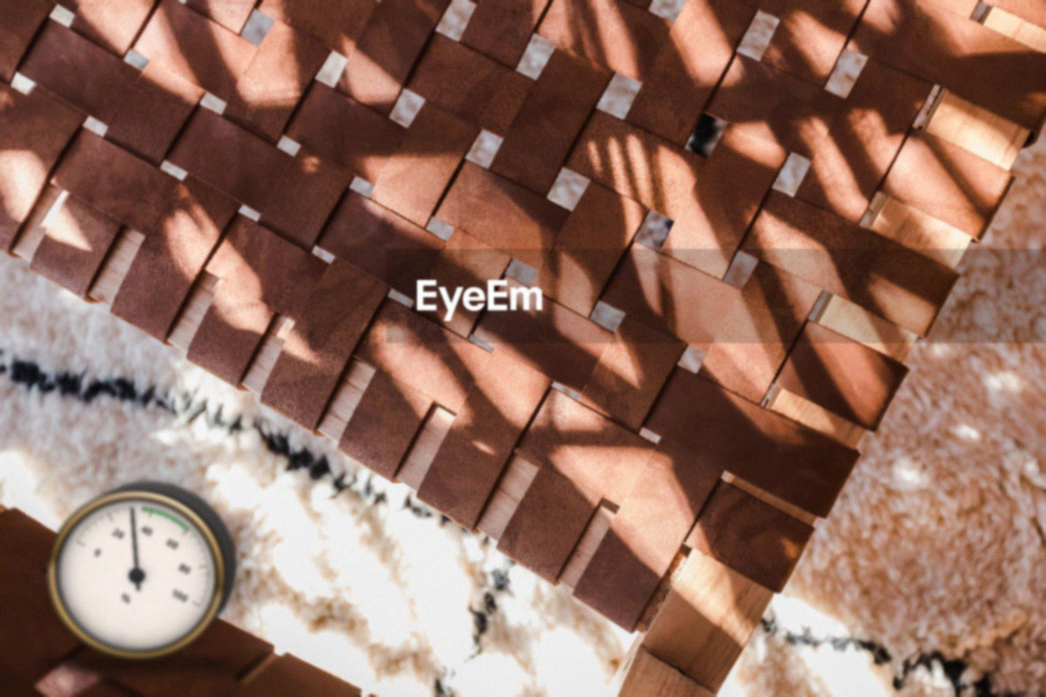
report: 32 (%)
